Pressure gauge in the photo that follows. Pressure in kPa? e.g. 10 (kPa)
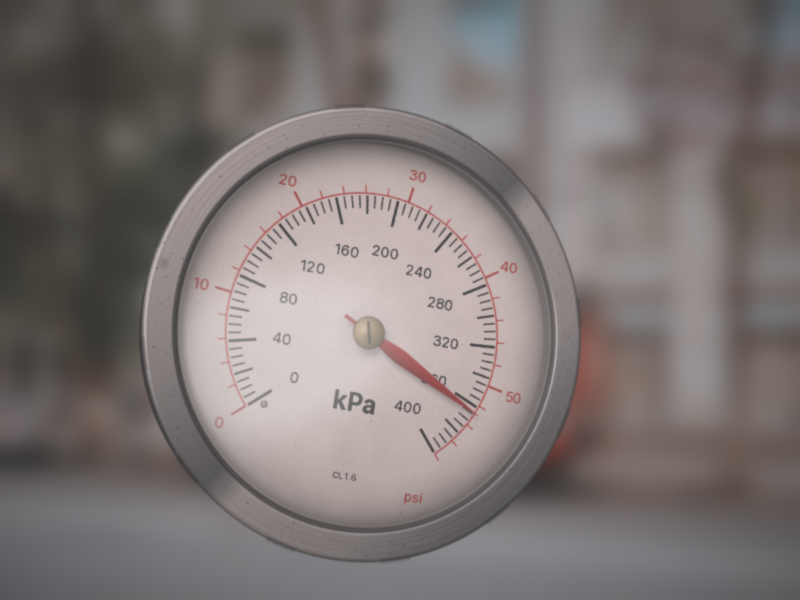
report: 365 (kPa)
